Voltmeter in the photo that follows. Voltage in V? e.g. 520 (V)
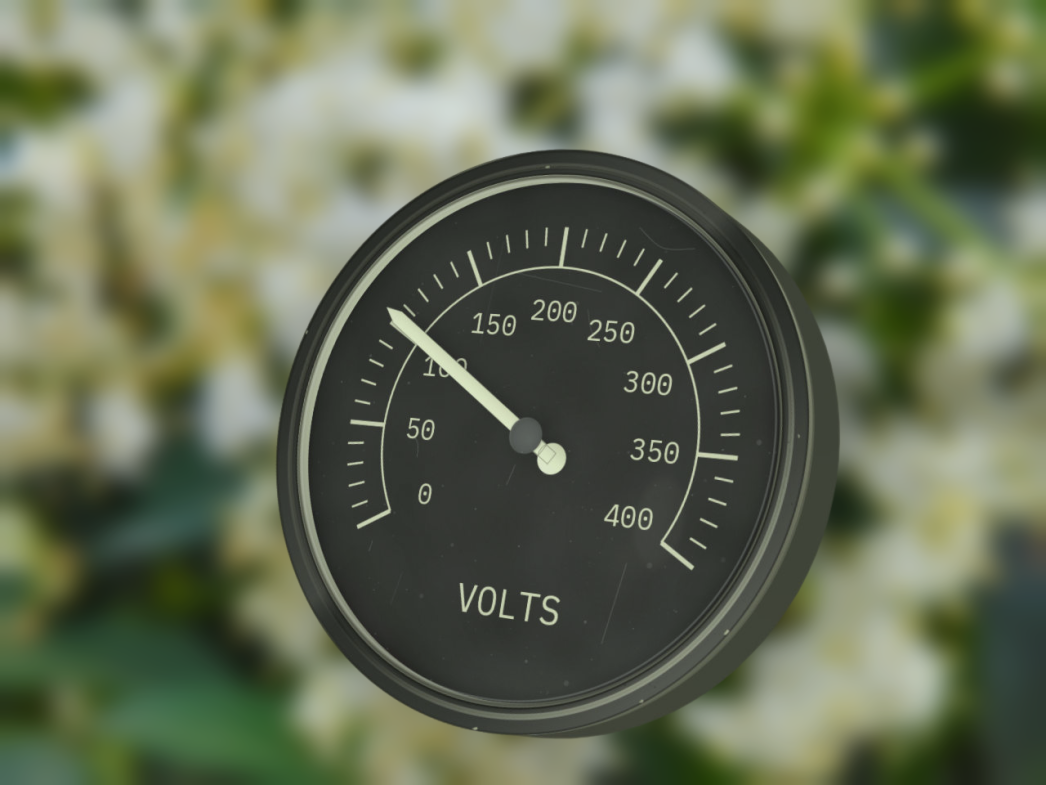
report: 105 (V)
